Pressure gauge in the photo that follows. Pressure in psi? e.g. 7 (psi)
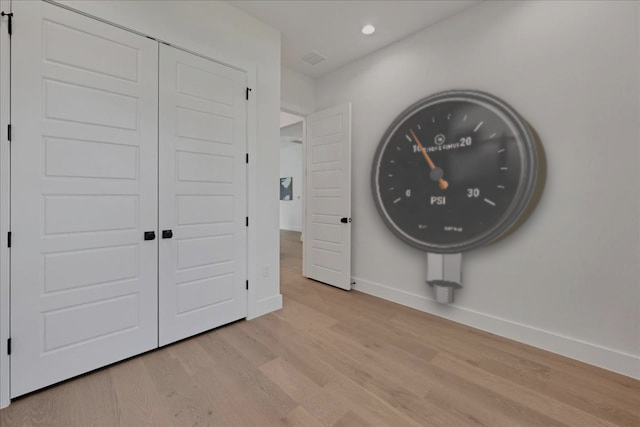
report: 11 (psi)
